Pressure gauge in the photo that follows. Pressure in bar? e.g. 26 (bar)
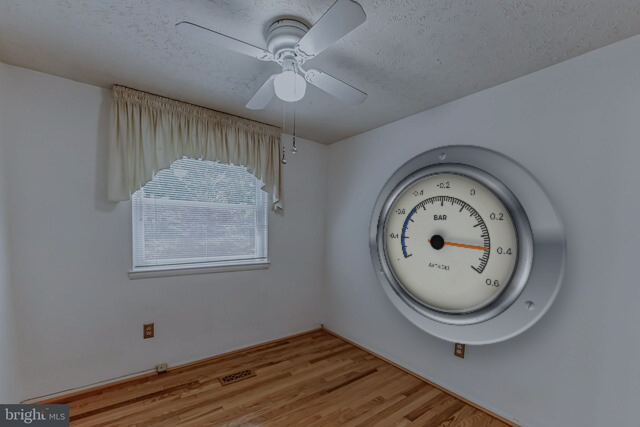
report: 0.4 (bar)
